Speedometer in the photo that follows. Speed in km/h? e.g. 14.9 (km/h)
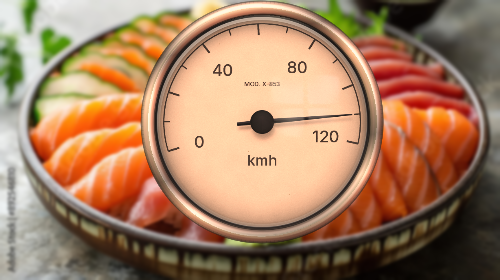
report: 110 (km/h)
